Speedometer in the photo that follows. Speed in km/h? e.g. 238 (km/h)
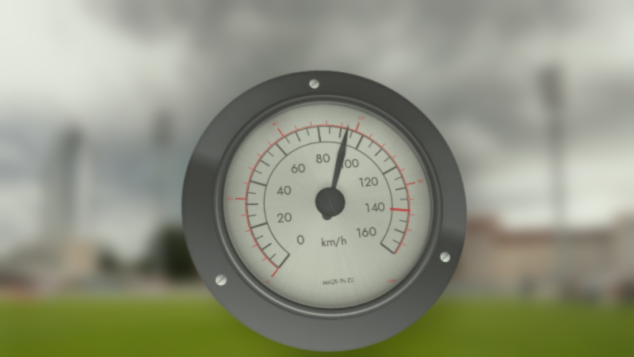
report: 92.5 (km/h)
